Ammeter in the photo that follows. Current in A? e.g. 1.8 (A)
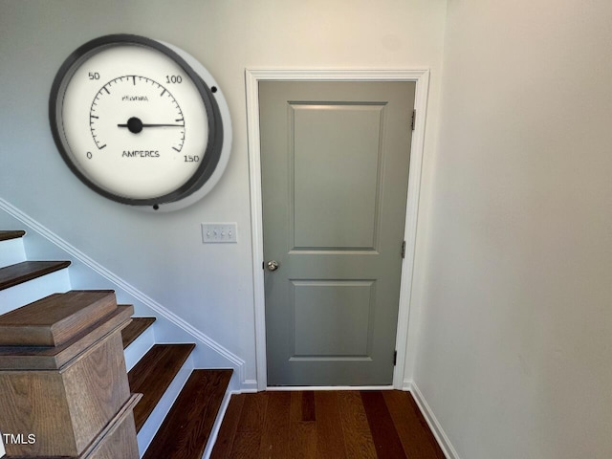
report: 130 (A)
